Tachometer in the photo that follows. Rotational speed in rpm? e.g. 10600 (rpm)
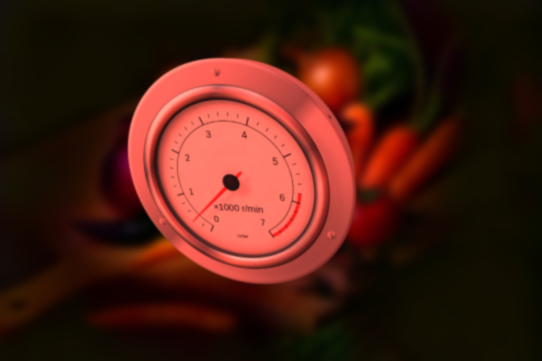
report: 400 (rpm)
